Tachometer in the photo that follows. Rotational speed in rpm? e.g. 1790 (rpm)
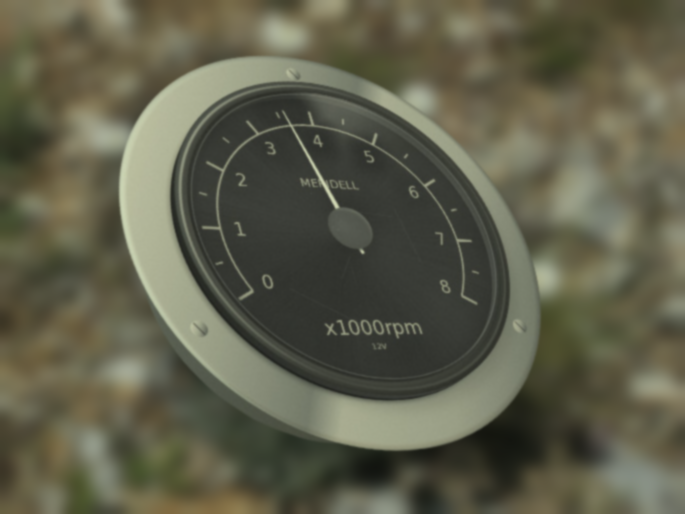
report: 3500 (rpm)
